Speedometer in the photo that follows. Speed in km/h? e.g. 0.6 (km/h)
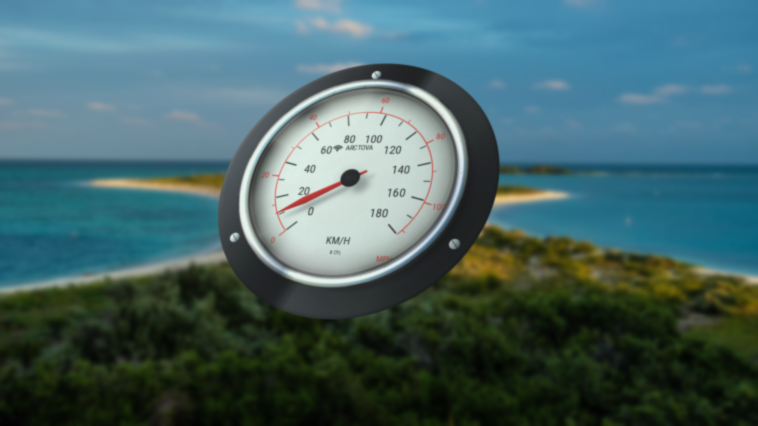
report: 10 (km/h)
